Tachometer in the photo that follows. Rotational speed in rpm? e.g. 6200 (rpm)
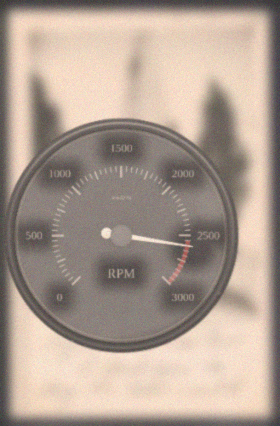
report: 2600 (rpm)
